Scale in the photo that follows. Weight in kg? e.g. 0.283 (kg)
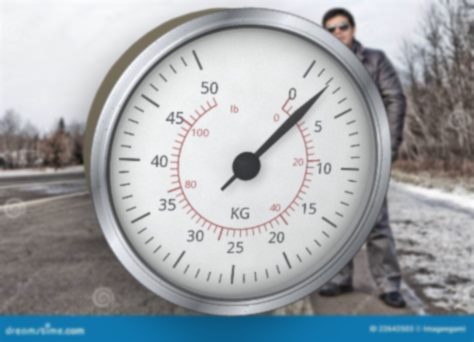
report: 2 (kg)
